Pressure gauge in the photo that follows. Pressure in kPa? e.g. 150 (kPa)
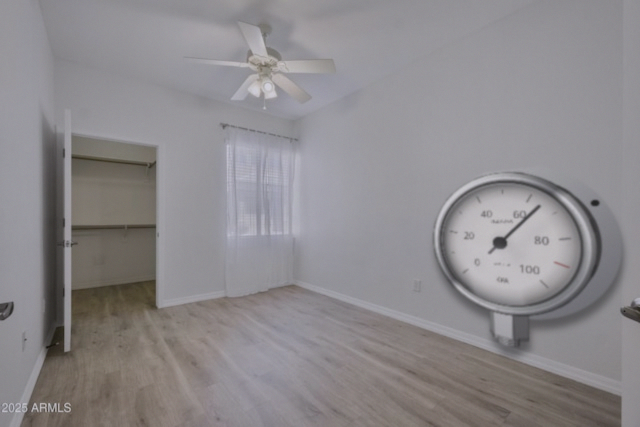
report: 65 (kPa)
